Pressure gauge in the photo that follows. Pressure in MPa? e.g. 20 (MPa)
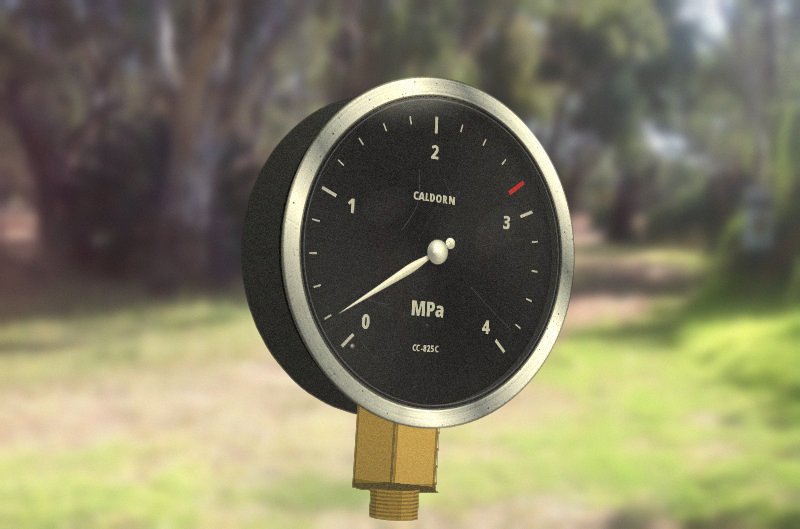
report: 0.2 (MPa)
